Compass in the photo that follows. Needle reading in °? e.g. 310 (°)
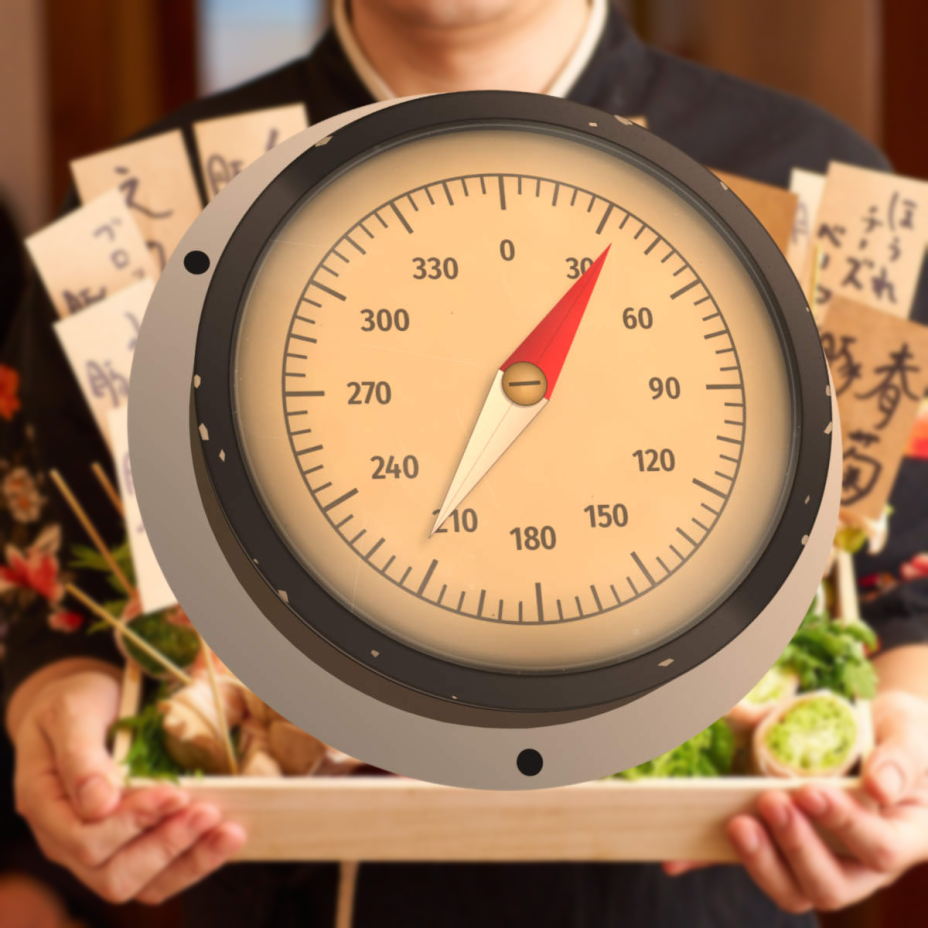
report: 35 (°)
